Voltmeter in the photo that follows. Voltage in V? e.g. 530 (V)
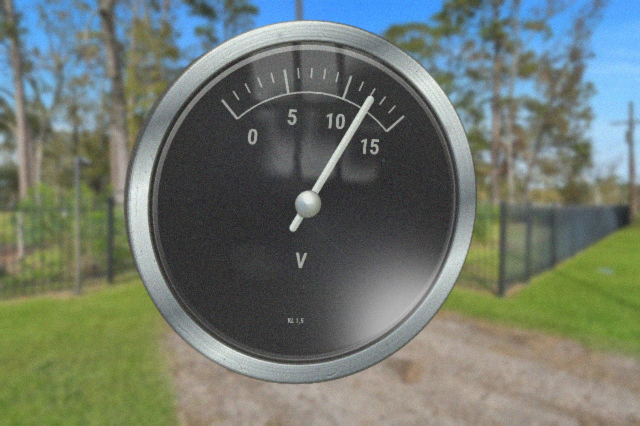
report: 12 (V)
